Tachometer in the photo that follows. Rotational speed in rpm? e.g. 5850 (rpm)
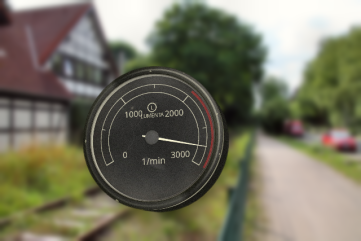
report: 2750 (rpm)
